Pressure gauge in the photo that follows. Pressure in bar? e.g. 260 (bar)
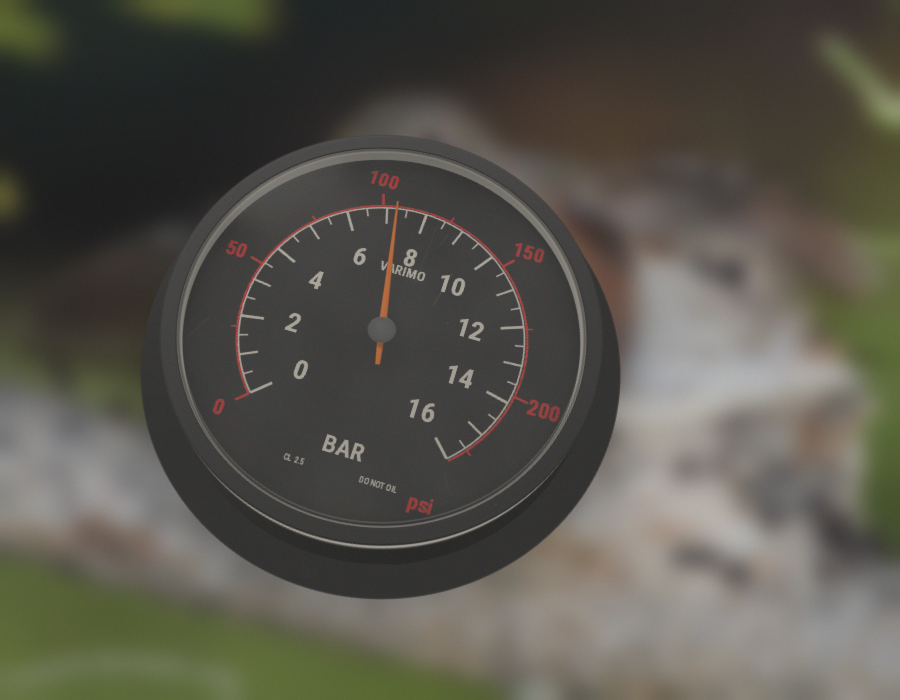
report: 7.25 (bar)
